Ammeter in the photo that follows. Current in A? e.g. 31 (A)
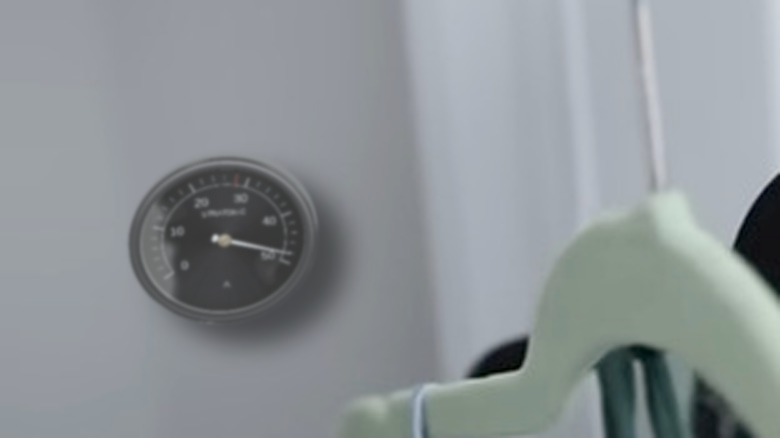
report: 48 (A)
